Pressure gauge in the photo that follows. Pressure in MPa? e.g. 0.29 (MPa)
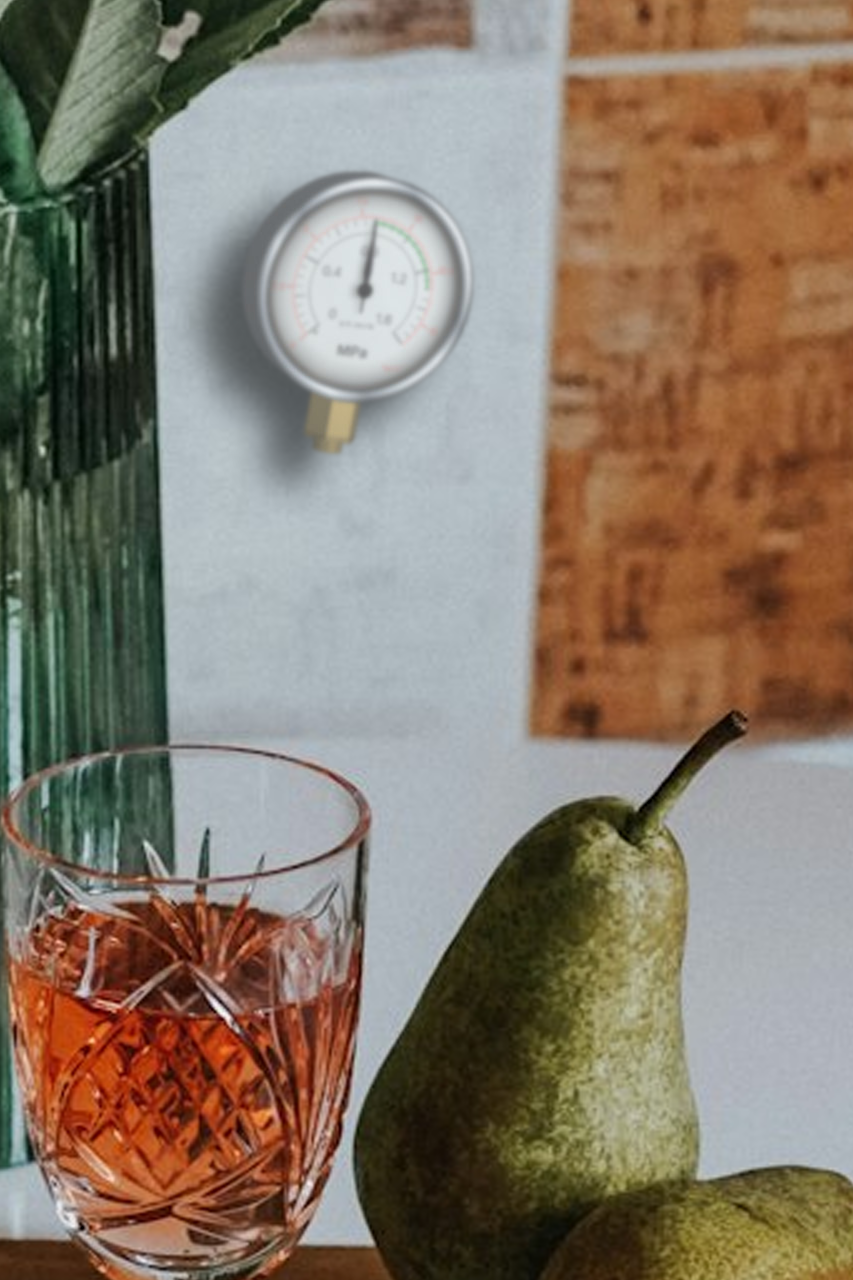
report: 0.8 (MPa)
